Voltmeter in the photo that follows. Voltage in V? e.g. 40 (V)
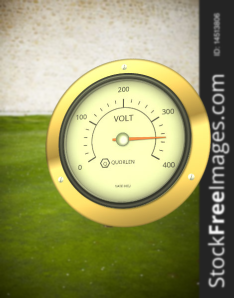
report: 350 (V)
